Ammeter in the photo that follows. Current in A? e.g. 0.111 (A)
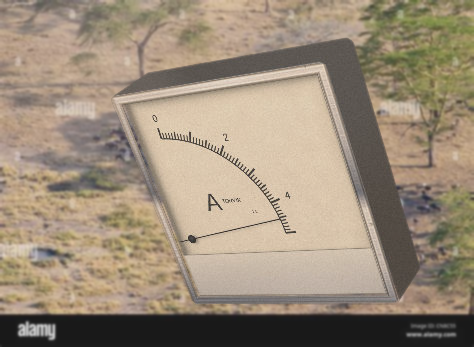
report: 4.5 (A)
